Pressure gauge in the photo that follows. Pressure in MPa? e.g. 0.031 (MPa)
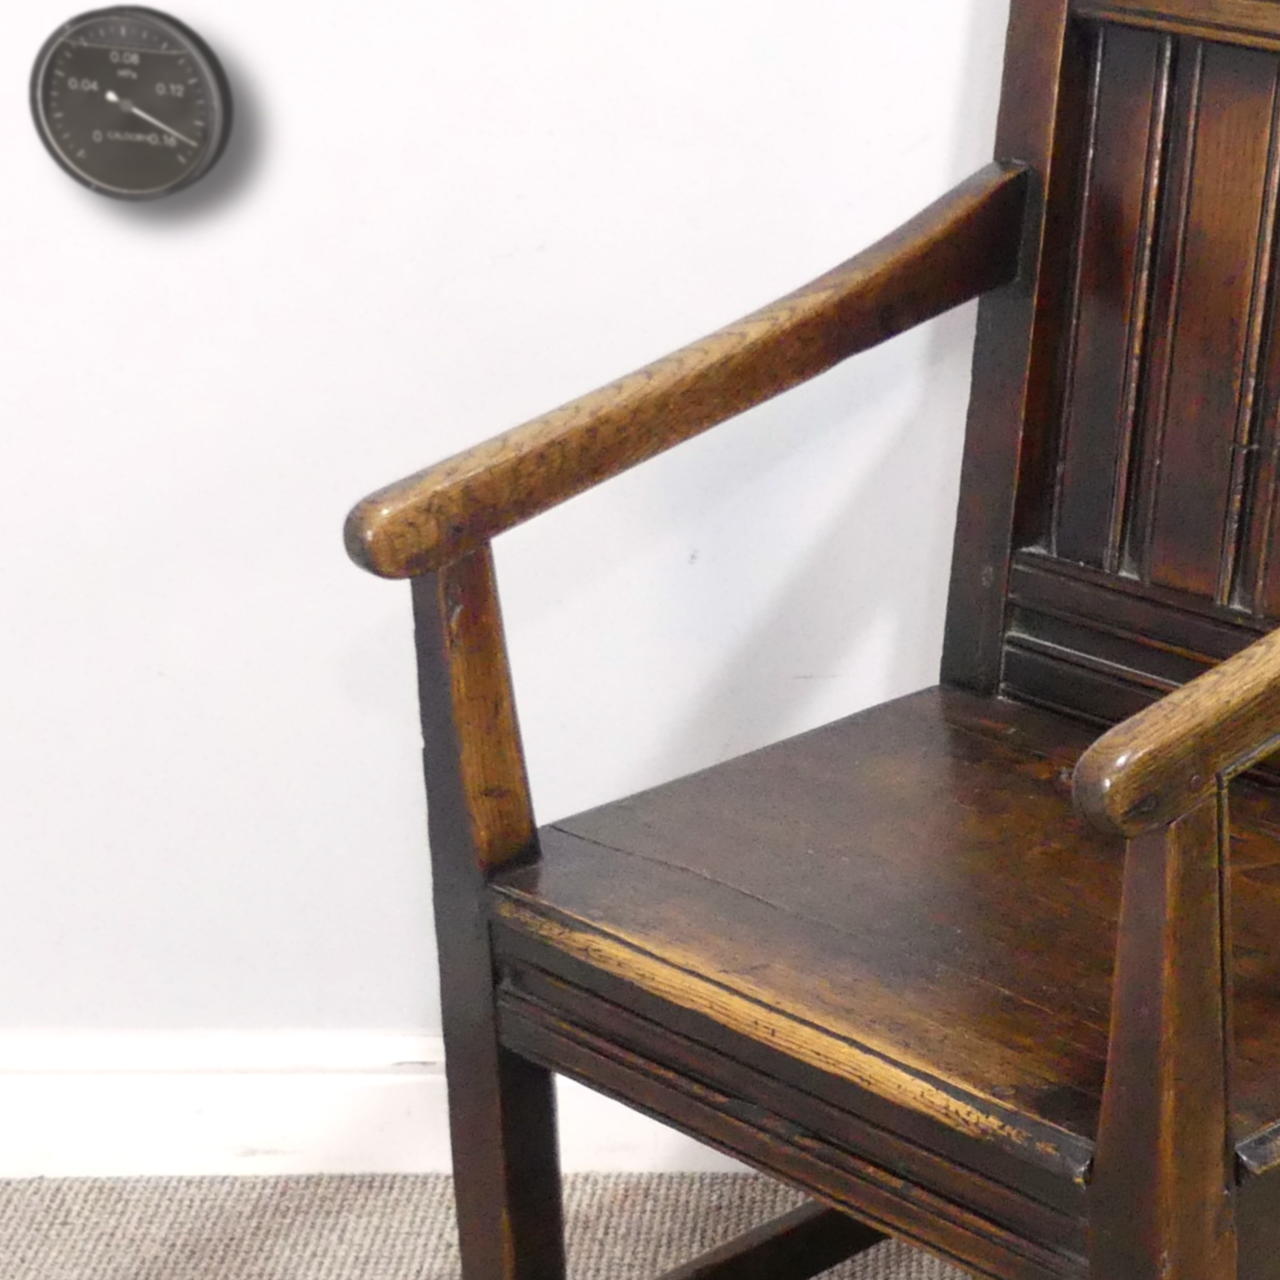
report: 0.15 (MPa)
